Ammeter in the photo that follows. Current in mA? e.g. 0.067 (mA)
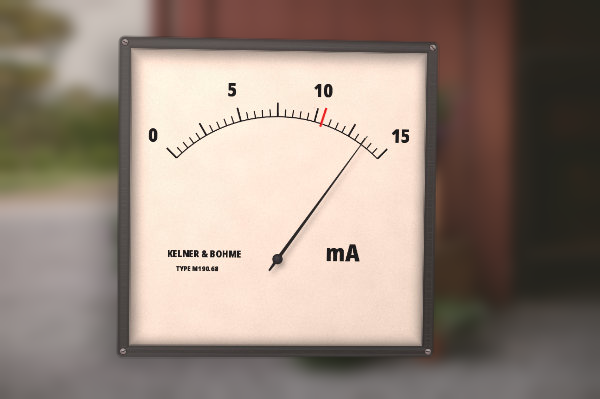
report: 13.5 (mA)
